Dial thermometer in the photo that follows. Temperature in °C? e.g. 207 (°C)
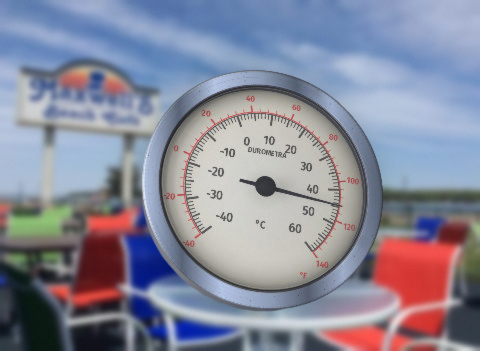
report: 45 (°C)
